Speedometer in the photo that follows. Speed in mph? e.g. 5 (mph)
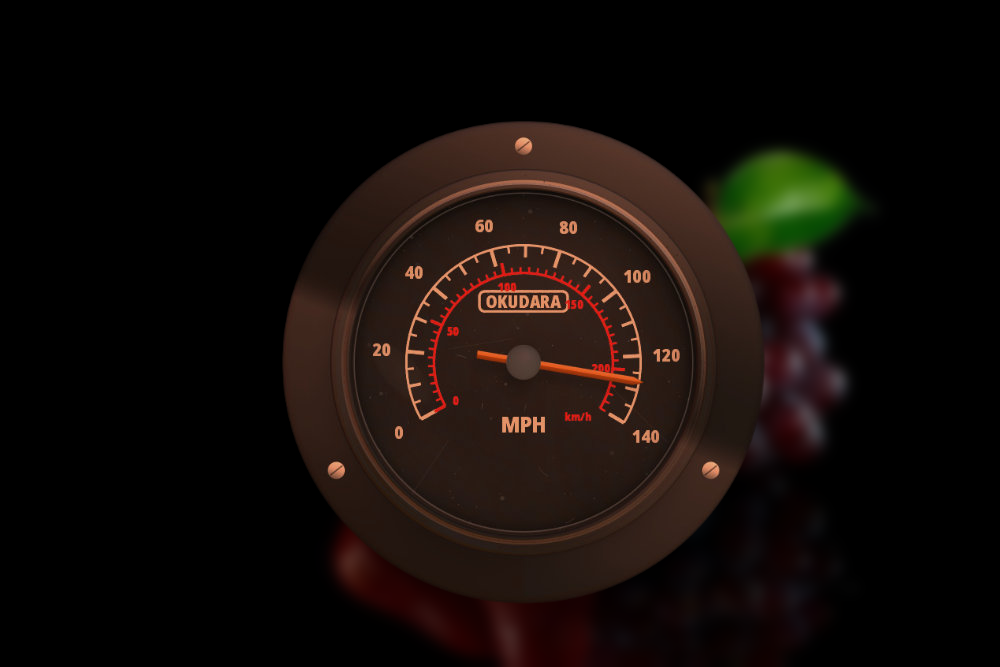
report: 127.5 (mph)
